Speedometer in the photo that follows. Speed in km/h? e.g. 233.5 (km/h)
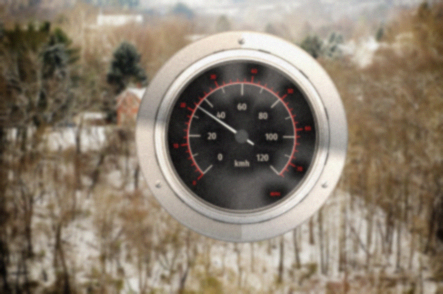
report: 35 (km/h)
